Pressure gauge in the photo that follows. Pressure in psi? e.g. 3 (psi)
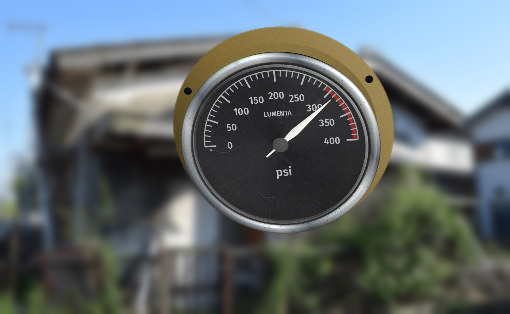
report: 310 (psi)
